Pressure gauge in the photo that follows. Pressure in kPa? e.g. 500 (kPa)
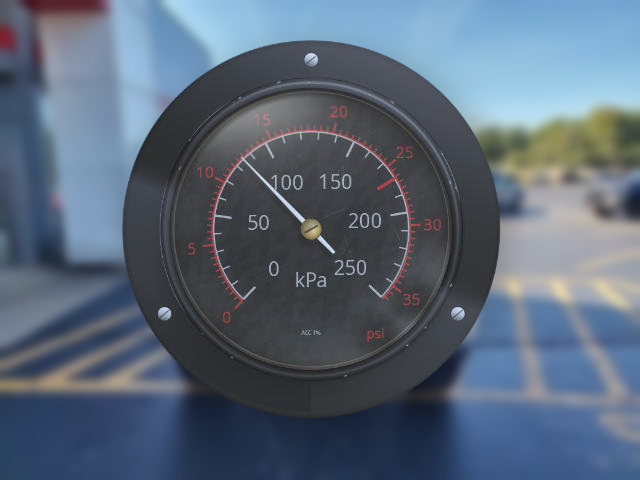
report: 85 (kPa)
